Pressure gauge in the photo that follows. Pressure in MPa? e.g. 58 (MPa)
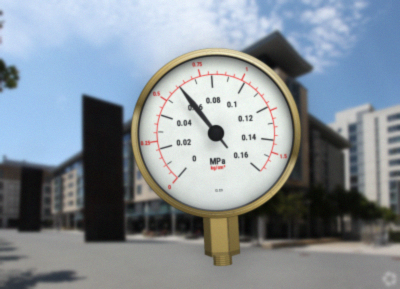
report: 0.06 (MPa)
